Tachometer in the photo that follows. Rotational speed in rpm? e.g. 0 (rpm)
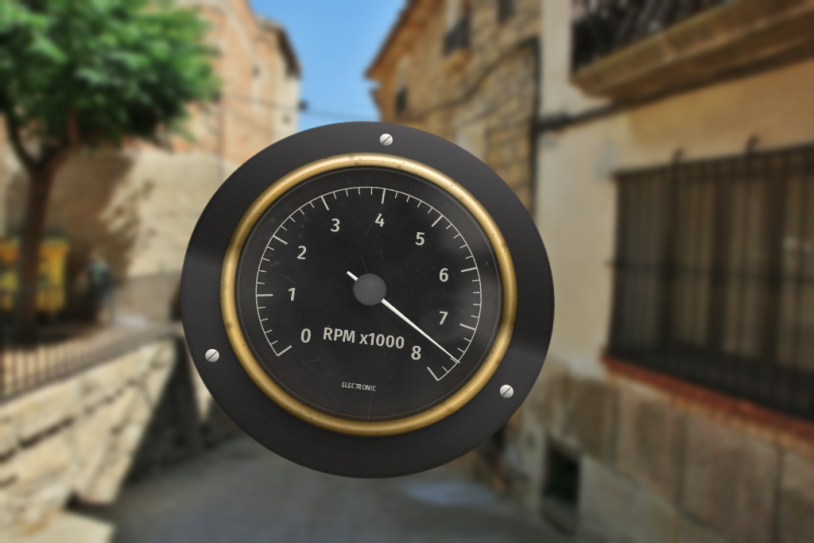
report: 7600 (rpm)
